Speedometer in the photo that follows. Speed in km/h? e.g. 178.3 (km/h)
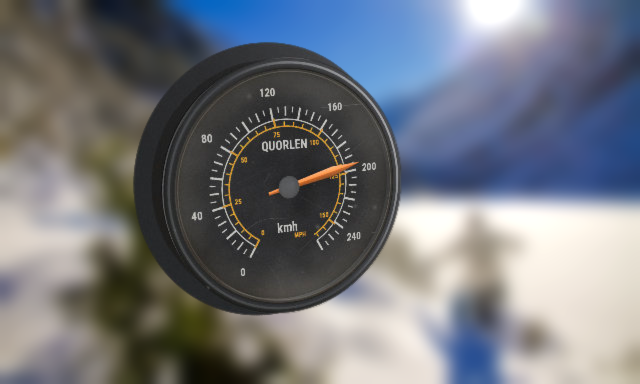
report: 195 (km/h)
